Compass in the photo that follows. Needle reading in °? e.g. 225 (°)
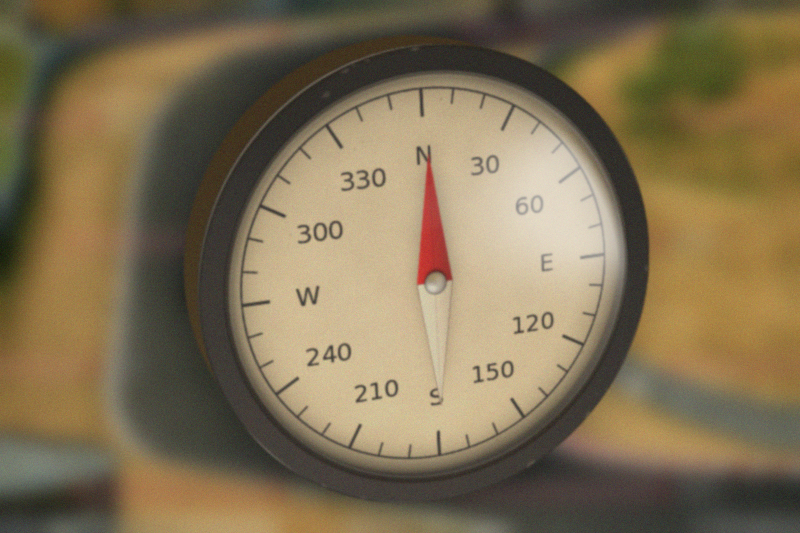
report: 0 (°)
